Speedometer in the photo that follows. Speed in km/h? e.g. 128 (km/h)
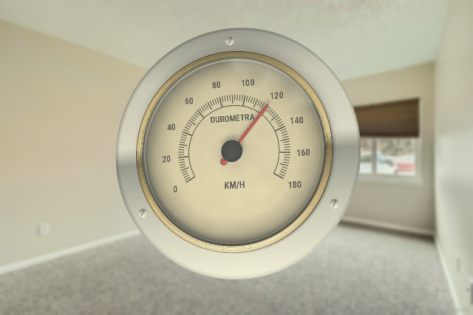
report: 120 (km/h)
